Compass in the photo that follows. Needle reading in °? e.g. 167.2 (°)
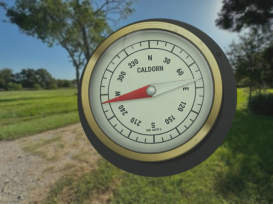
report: 260 (°)
